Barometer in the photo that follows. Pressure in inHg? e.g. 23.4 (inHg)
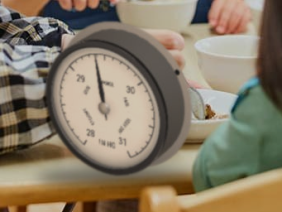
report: 29.4 (inHg)
